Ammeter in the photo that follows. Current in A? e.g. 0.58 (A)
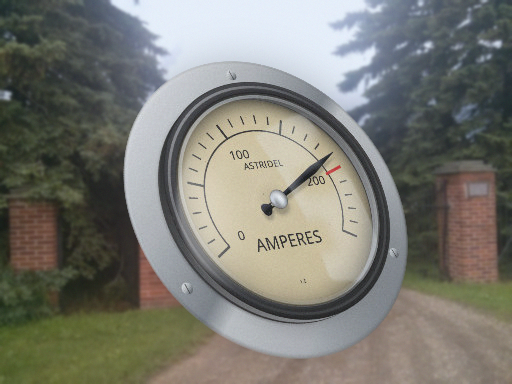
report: 190 (A)
